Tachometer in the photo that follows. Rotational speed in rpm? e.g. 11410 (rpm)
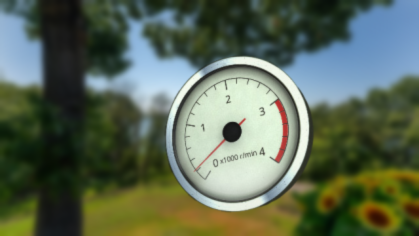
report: 200 (rpm)
